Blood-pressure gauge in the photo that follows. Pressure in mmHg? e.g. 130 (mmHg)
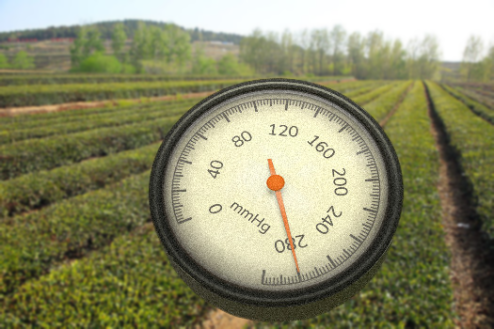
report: 280 (mmHg)
